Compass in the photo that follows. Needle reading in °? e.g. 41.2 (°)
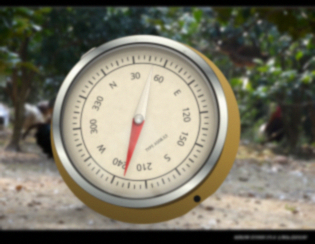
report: 230 (°)
